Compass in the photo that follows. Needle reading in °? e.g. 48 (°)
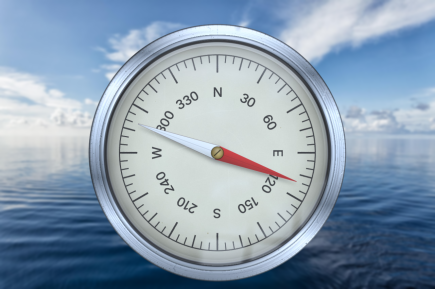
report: 110 (°)
